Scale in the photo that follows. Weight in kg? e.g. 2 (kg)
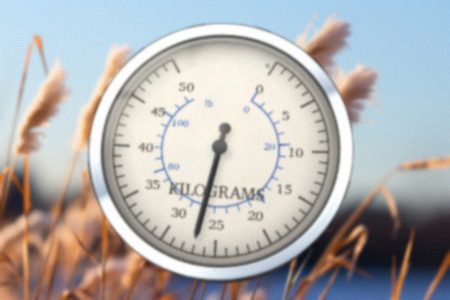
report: 27 (kg)
